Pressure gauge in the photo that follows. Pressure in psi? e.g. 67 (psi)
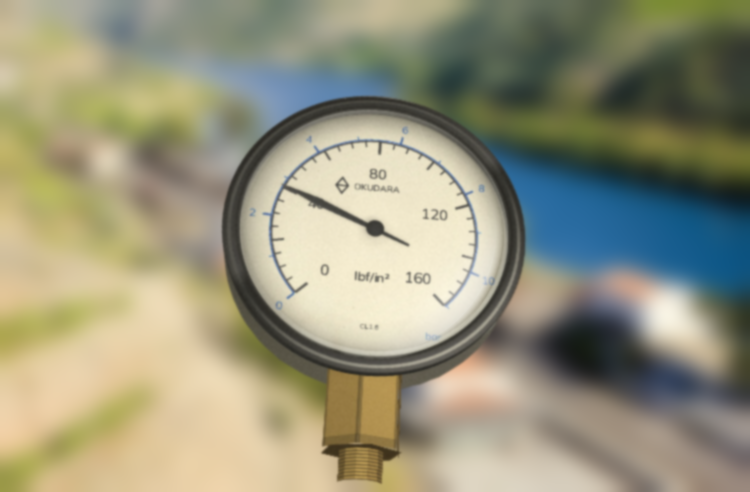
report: 40 (psi)
